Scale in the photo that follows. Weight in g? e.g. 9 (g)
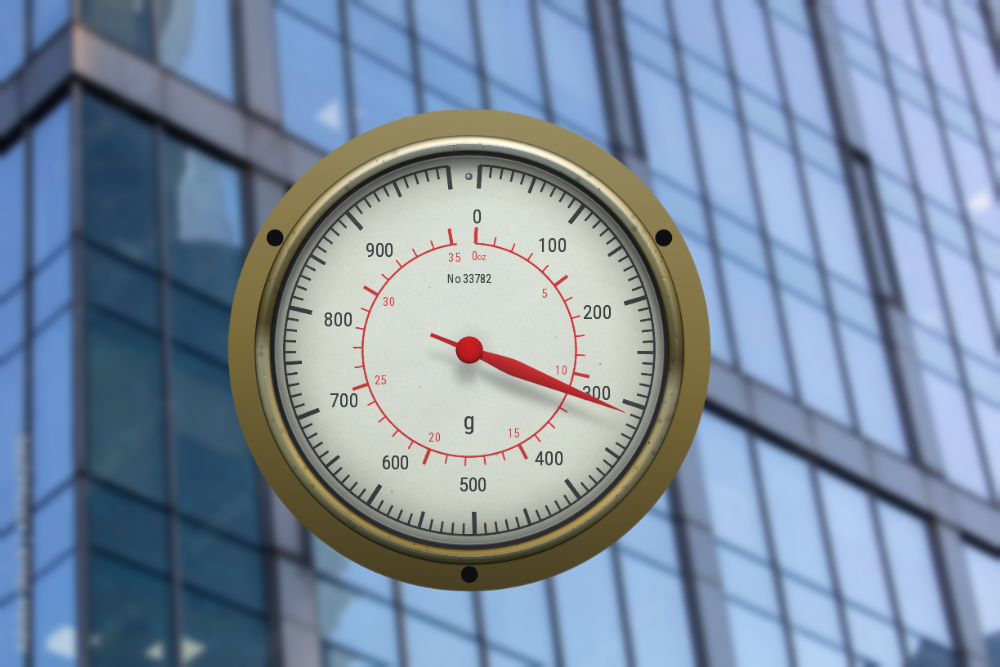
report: 310 (g)
